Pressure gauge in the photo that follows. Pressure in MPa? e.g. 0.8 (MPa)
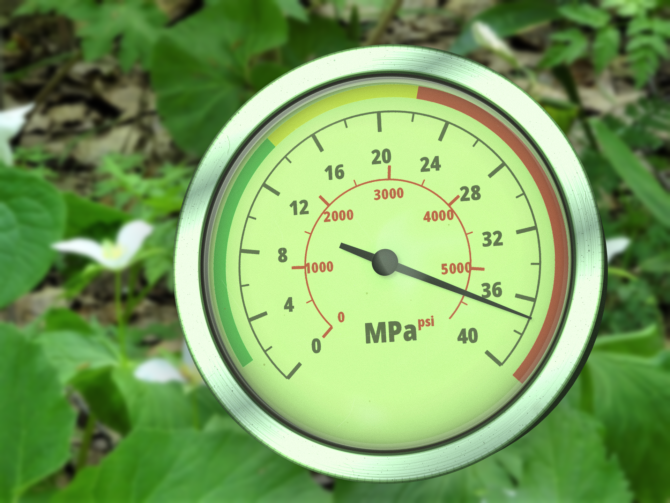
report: 37 (MPa)
